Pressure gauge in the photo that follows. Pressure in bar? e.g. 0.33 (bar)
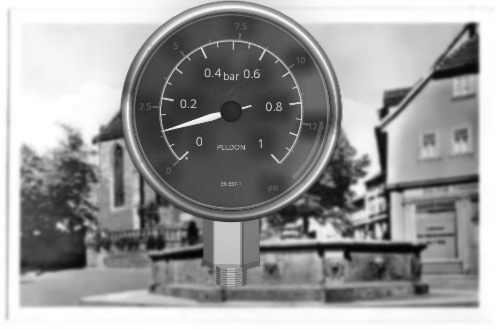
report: 0.1 (bar)
